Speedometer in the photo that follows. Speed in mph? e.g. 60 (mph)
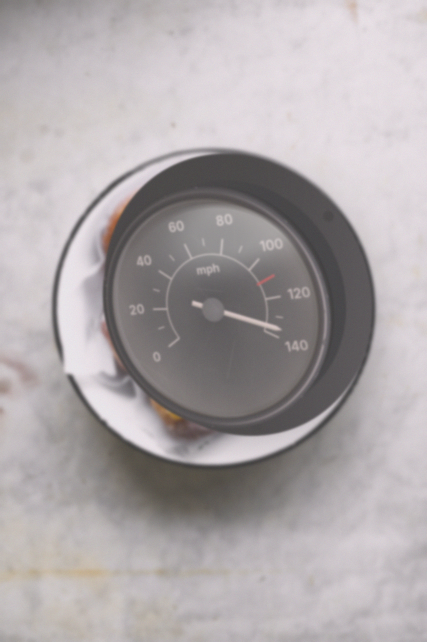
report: 135 (mph)
